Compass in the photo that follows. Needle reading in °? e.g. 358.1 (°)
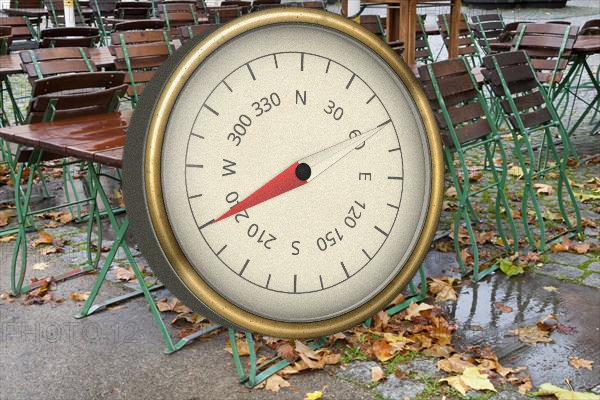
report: 240 (°)
